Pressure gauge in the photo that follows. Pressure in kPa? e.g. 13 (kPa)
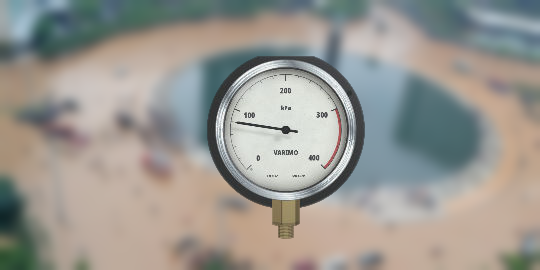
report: 80 (kPa)
